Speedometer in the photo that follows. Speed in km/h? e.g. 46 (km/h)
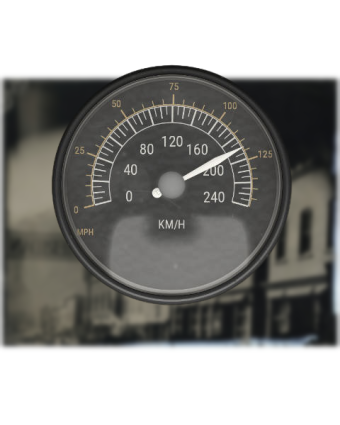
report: 190 (km/h)
